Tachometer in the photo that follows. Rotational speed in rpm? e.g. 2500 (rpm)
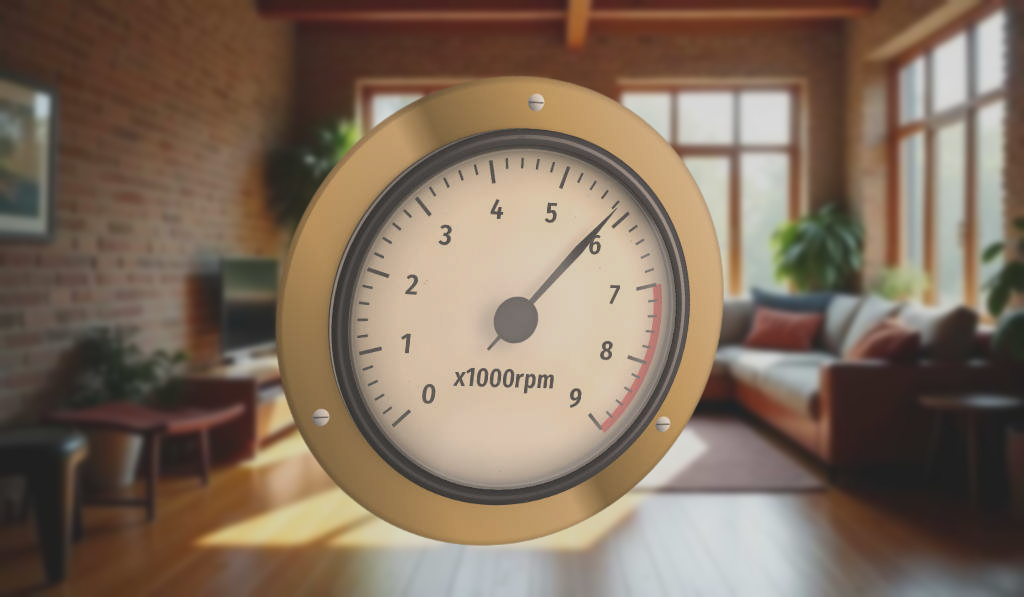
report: 5800 (rpm)
